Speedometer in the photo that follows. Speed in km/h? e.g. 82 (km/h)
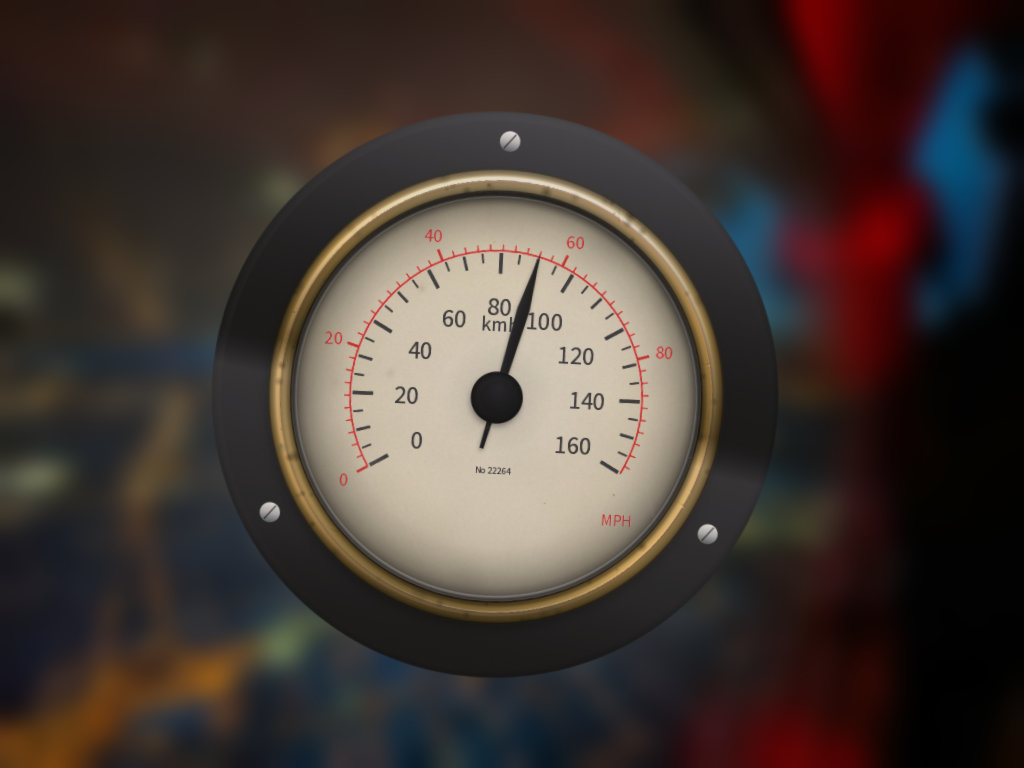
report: 90 (km/h)
